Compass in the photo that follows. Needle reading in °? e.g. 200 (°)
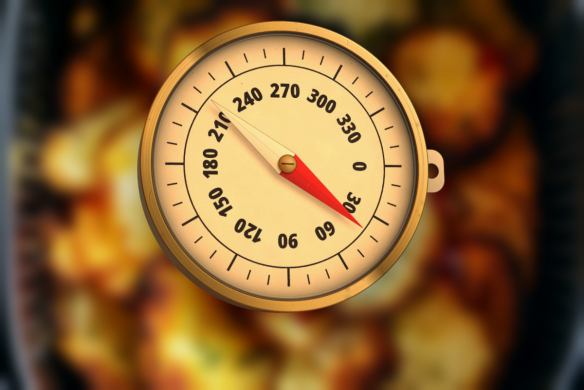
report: 40 (°)
